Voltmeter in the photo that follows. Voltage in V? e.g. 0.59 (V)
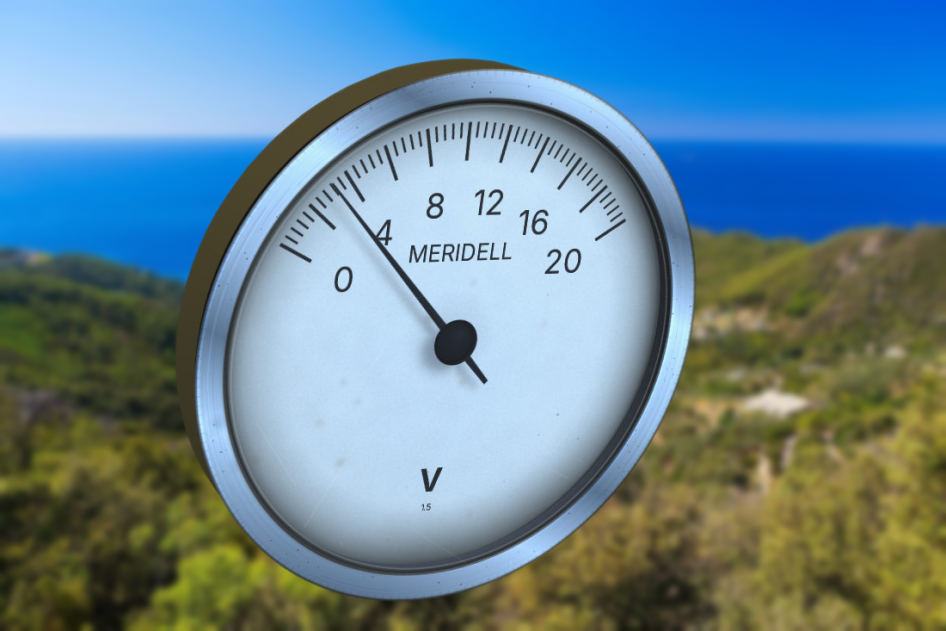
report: 3.2 (V)
